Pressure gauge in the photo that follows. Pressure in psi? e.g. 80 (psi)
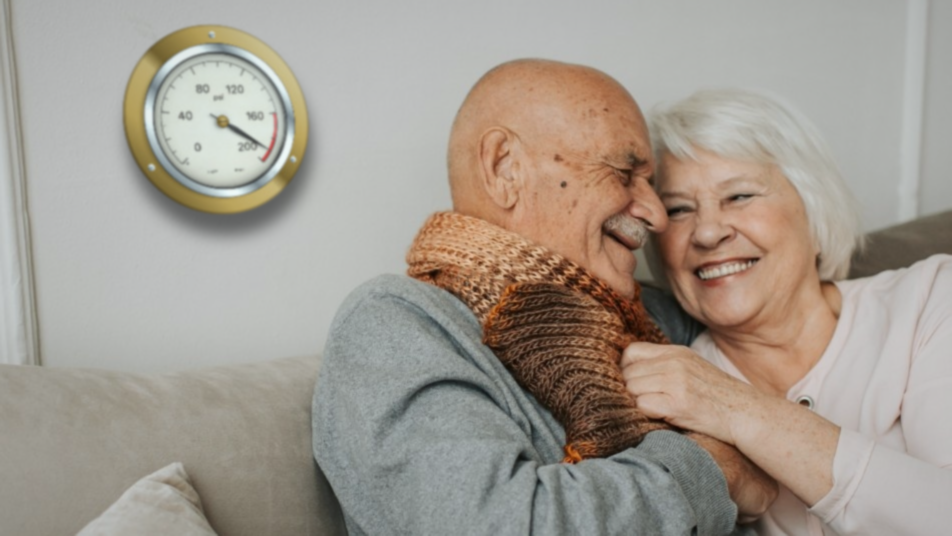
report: 190 (psi)
